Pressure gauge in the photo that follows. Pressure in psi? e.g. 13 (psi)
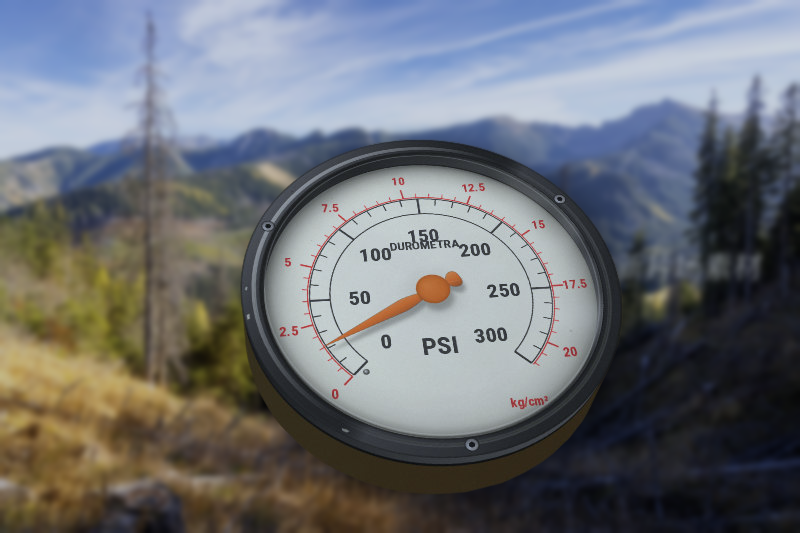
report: 20 (psi)
